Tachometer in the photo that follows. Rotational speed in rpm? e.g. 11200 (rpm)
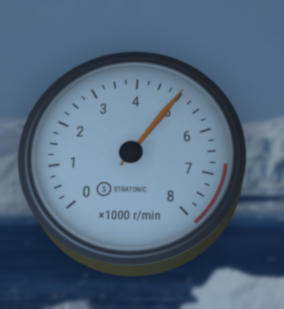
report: 5000 (rpm)
